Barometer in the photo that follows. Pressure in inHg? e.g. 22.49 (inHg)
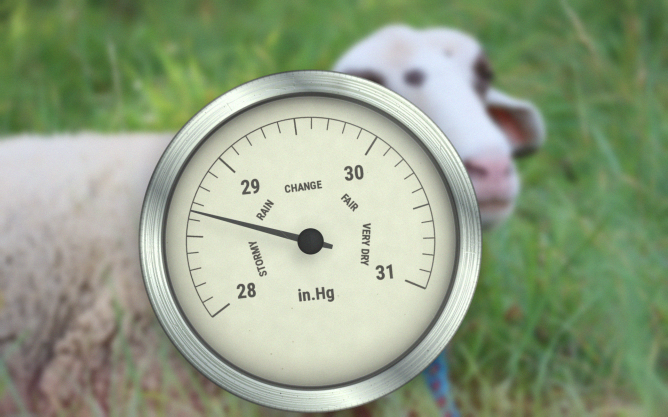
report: 28.65 (inHg)
